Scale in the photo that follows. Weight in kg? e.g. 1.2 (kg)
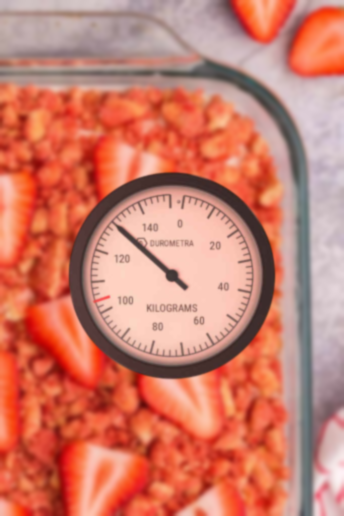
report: 130 (kg)
